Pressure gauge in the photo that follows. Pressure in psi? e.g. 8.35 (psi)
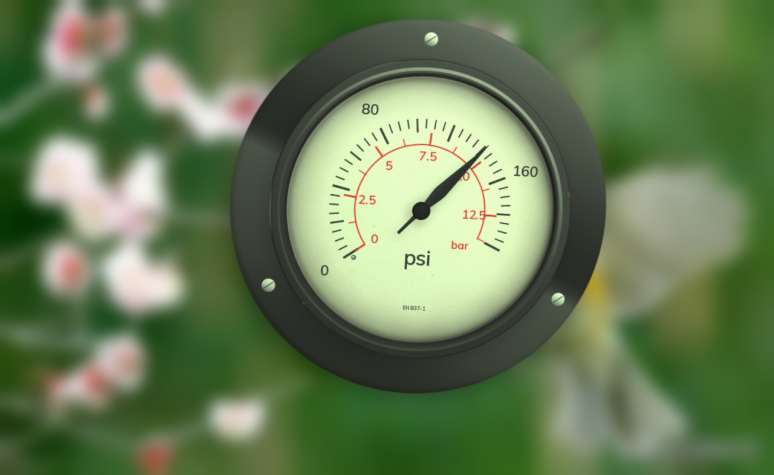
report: 140 (psi)
